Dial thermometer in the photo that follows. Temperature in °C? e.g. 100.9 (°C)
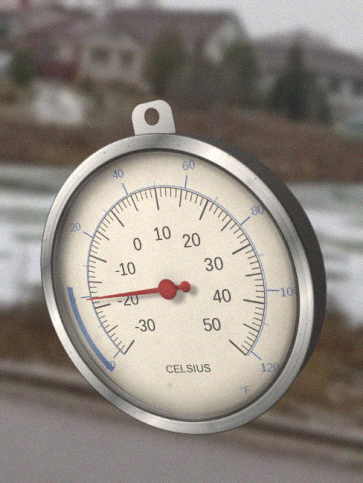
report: -18 (°C)
